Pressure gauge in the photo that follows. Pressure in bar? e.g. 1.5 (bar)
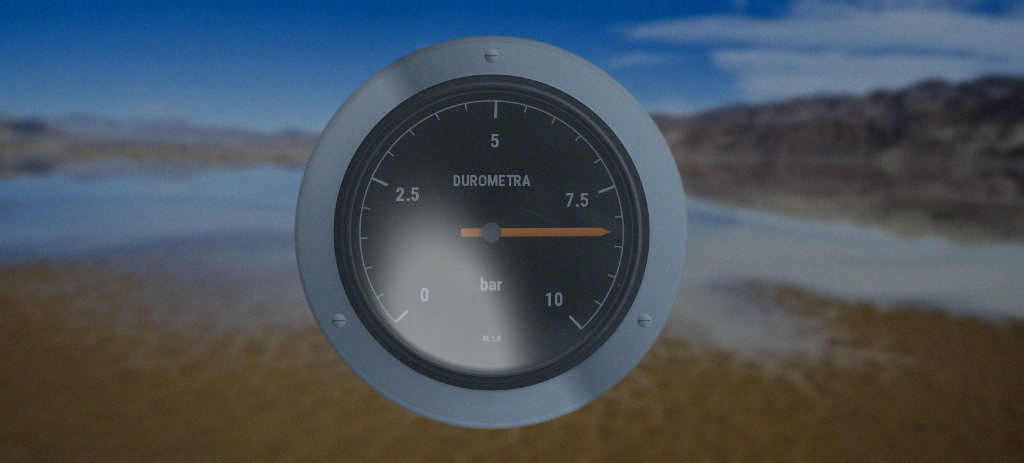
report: 8.25 (bar)
